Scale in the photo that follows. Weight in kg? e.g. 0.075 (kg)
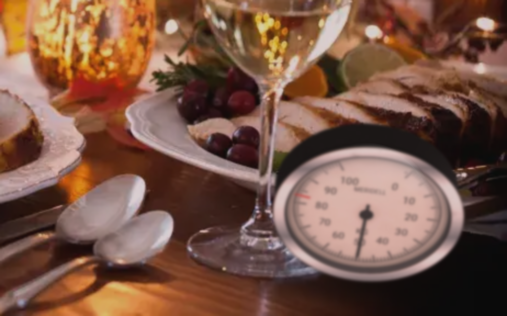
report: 50 (kg)
